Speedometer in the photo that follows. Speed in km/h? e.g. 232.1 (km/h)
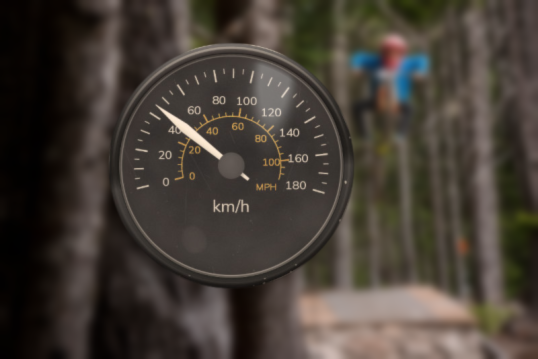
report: 45 (km/h)
